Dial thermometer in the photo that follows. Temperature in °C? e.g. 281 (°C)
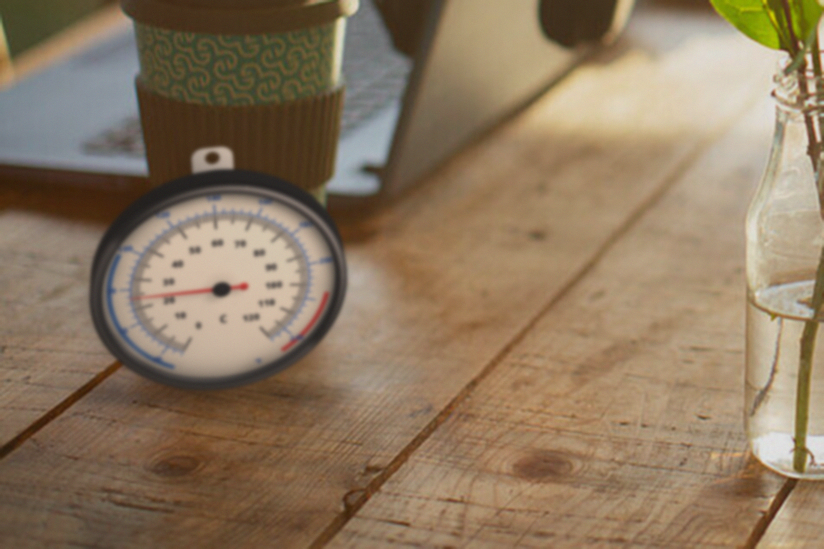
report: 25 (°C)
